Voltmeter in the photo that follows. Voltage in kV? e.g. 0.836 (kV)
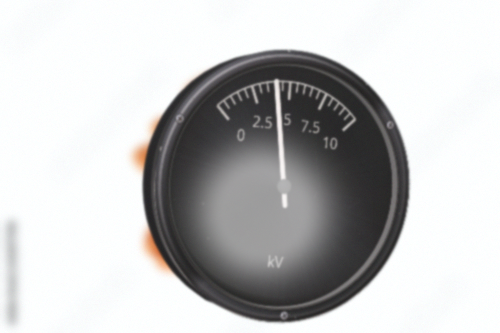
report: 4 (kV)
